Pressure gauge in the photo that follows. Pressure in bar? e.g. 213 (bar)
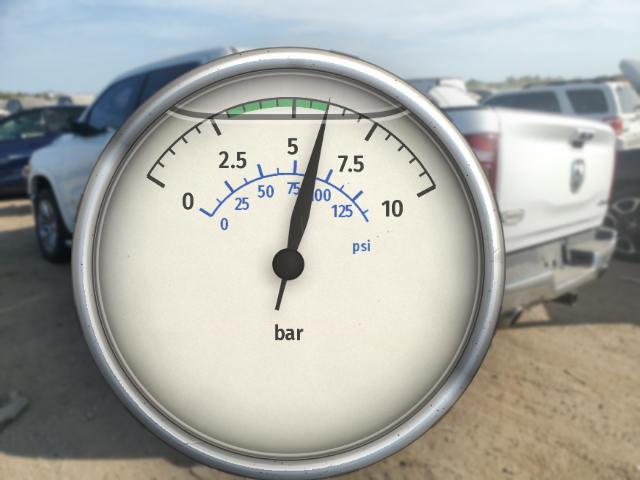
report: 6 (bar)
